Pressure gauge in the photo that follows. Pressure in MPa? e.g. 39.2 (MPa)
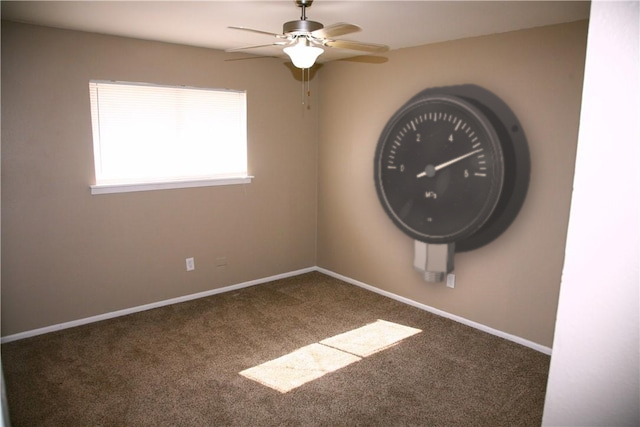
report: 5.2 (MPa)
